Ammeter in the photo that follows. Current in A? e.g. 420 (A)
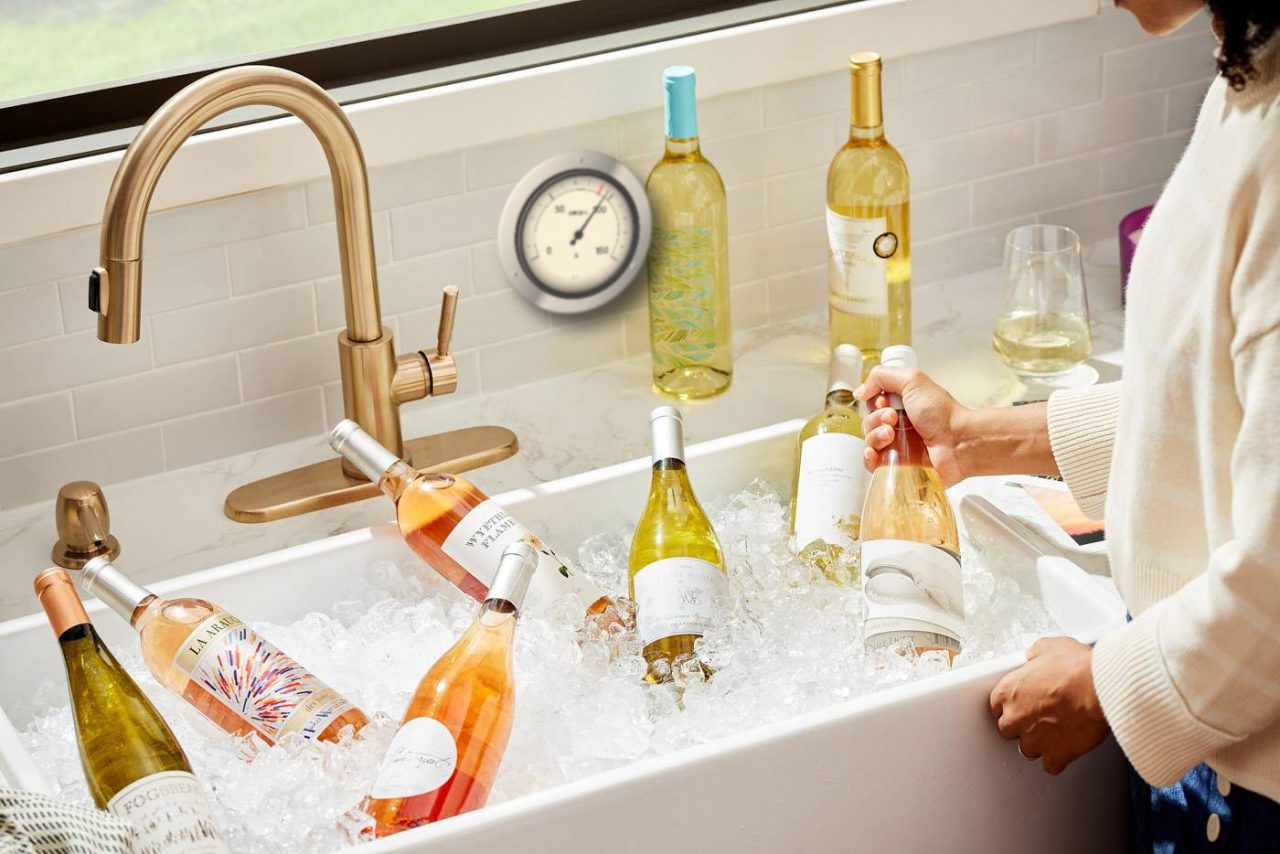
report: 95 (A)
